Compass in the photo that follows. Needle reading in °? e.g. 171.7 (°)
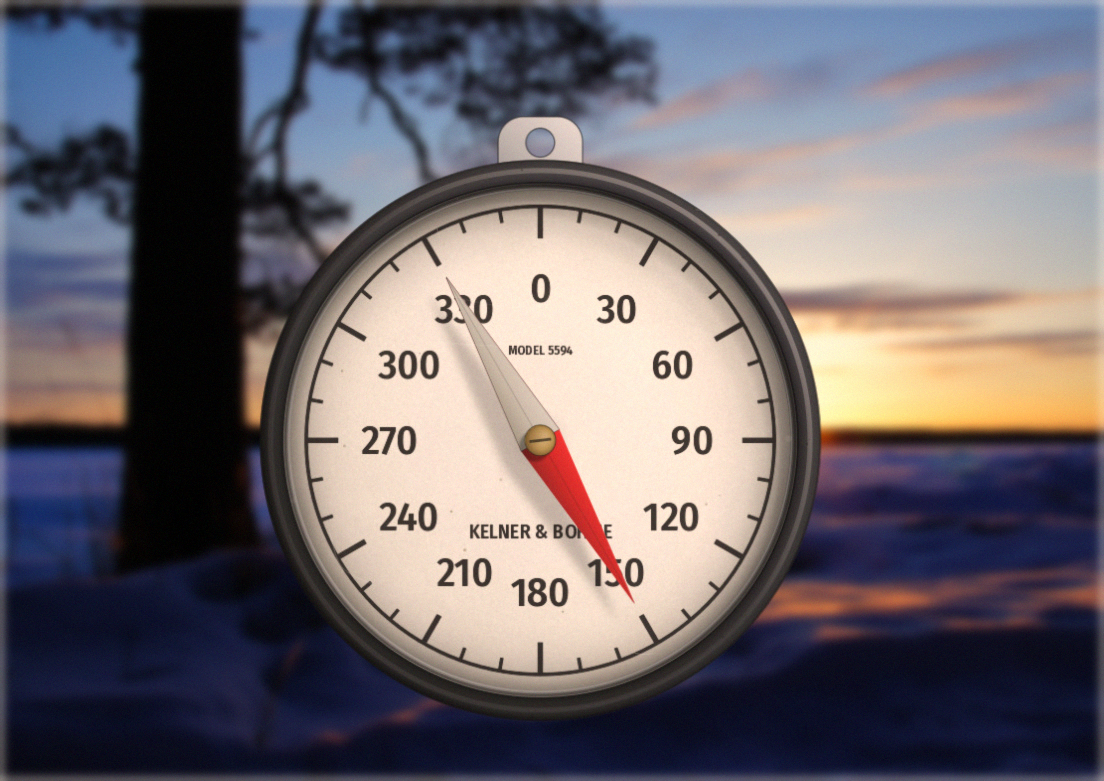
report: 150 (°)
